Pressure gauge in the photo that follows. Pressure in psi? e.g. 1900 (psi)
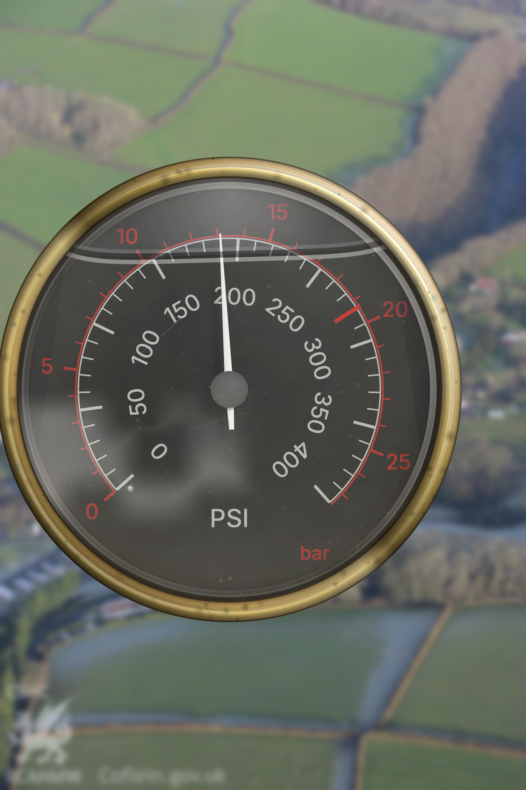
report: 190 (psi)
